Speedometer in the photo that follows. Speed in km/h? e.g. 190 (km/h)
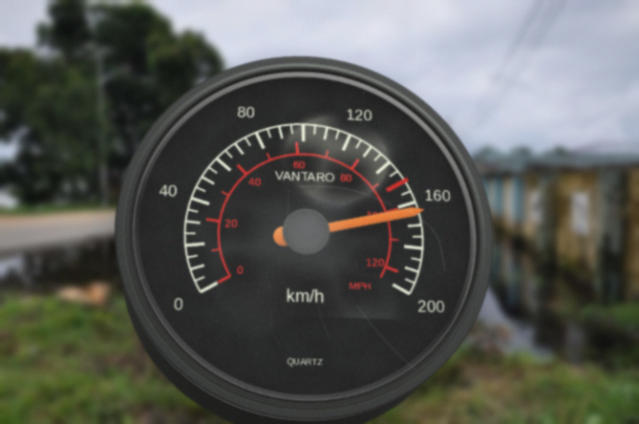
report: 165 (km/h)
